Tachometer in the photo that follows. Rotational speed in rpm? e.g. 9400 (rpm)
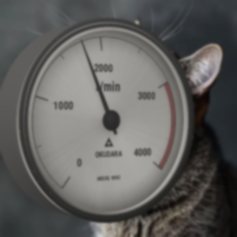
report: 1750 (rpm)
